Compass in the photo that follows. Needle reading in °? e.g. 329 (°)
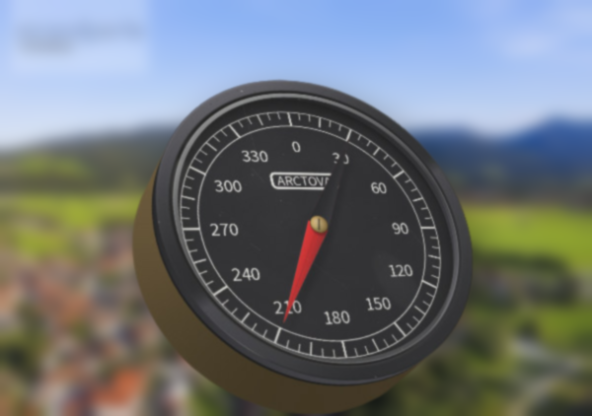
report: 210 (°)
